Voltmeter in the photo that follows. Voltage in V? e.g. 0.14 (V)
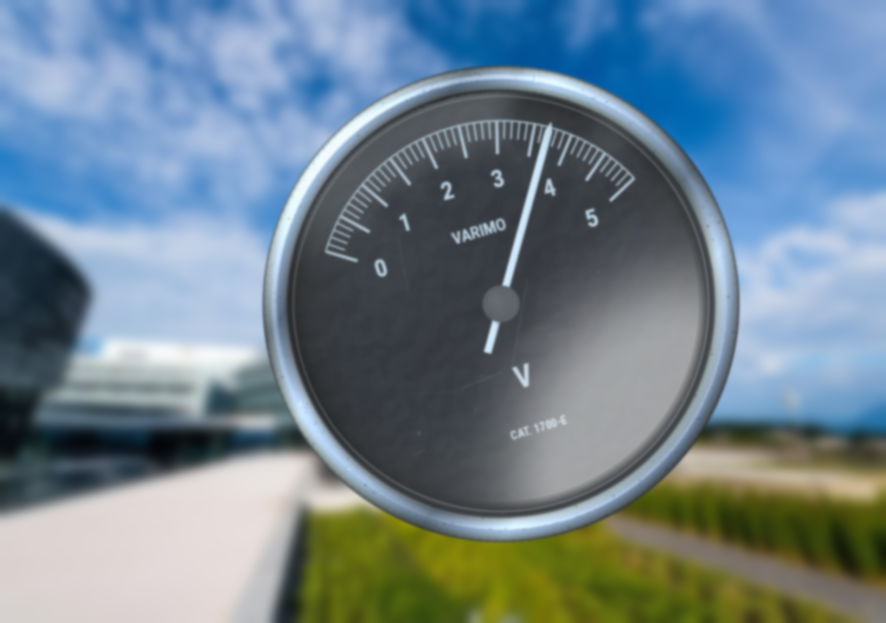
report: 3.7 (V)
